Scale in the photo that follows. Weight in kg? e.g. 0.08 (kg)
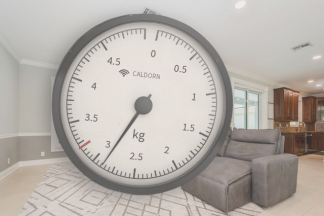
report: 2.9 (kg)
